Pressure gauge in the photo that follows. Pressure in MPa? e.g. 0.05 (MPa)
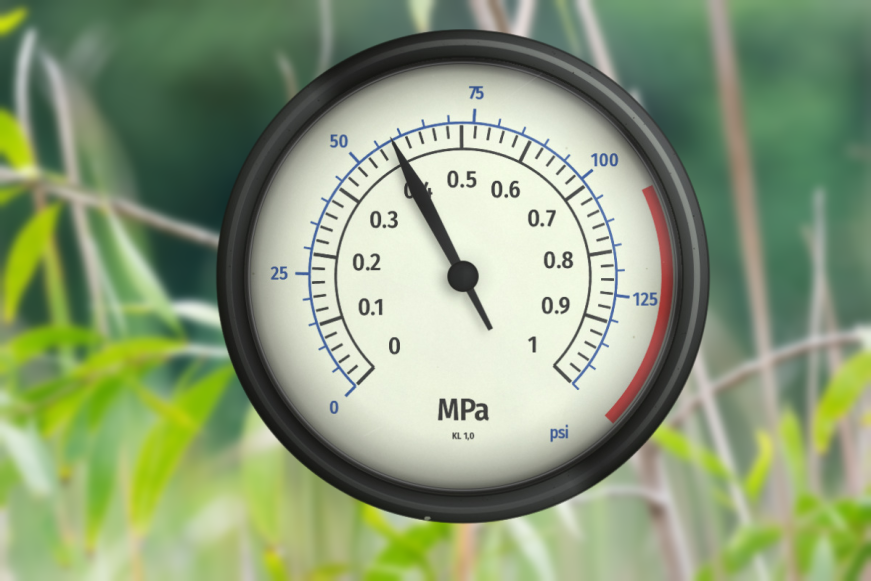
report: 0.4 (MPa)
